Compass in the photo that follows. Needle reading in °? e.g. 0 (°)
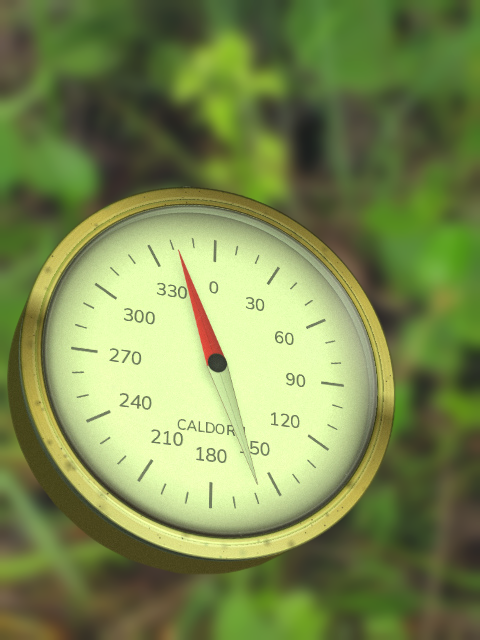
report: 340 (°)
